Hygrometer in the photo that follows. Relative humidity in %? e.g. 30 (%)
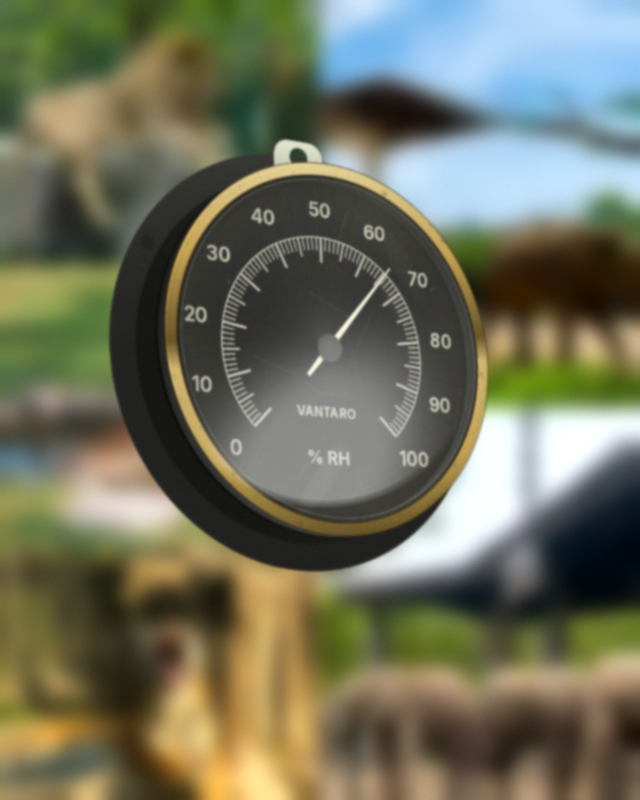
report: 65 (%)
